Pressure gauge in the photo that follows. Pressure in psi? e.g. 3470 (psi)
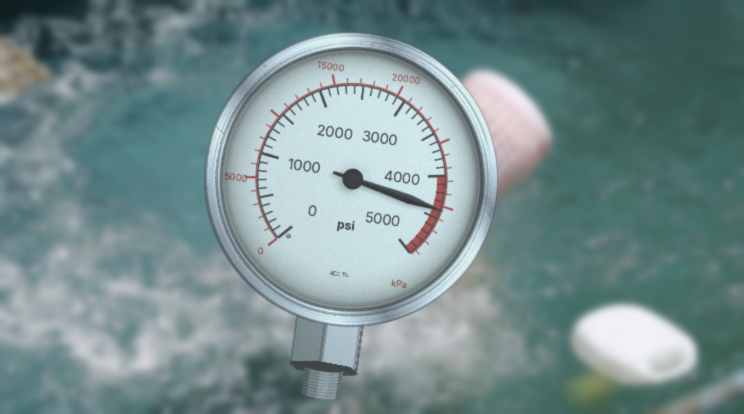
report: 4400 (psi)
